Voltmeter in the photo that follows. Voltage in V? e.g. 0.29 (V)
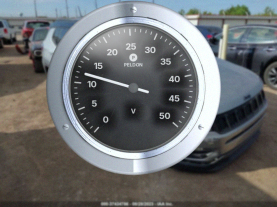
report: 12 (V)
